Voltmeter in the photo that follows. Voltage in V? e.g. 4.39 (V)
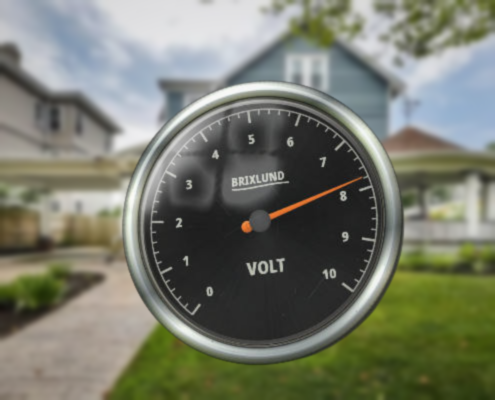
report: 7.8 (V)
